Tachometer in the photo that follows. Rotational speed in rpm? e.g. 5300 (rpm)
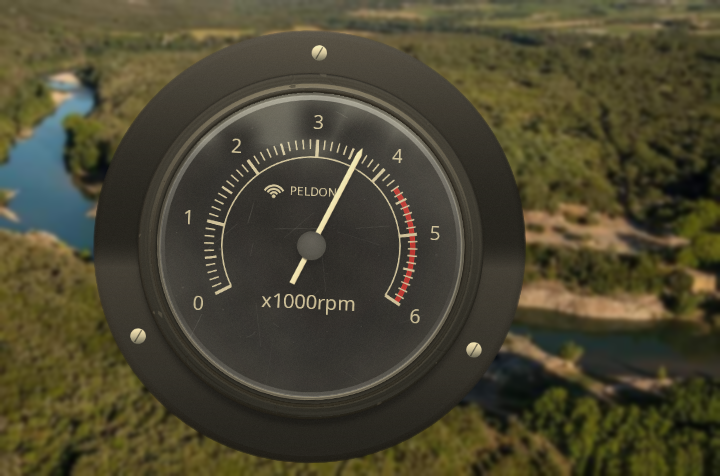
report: 3600 (rpm)
